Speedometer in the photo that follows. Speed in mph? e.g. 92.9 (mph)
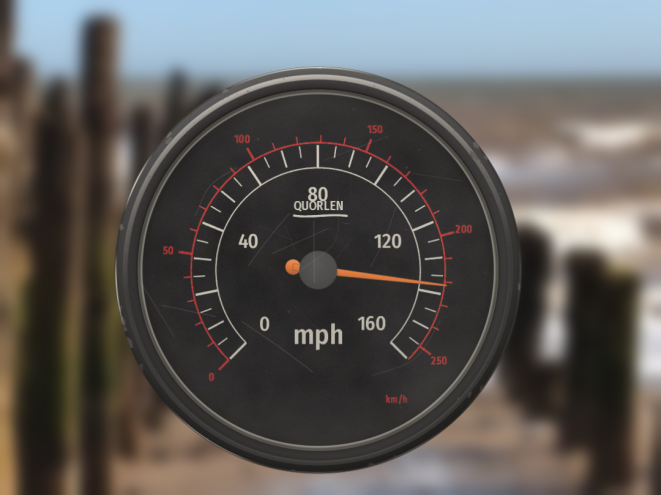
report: 137.5 (mph)
